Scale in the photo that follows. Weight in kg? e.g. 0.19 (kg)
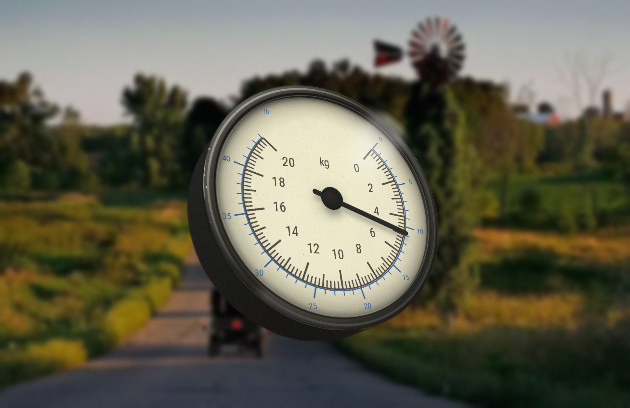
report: 5 (kg)
